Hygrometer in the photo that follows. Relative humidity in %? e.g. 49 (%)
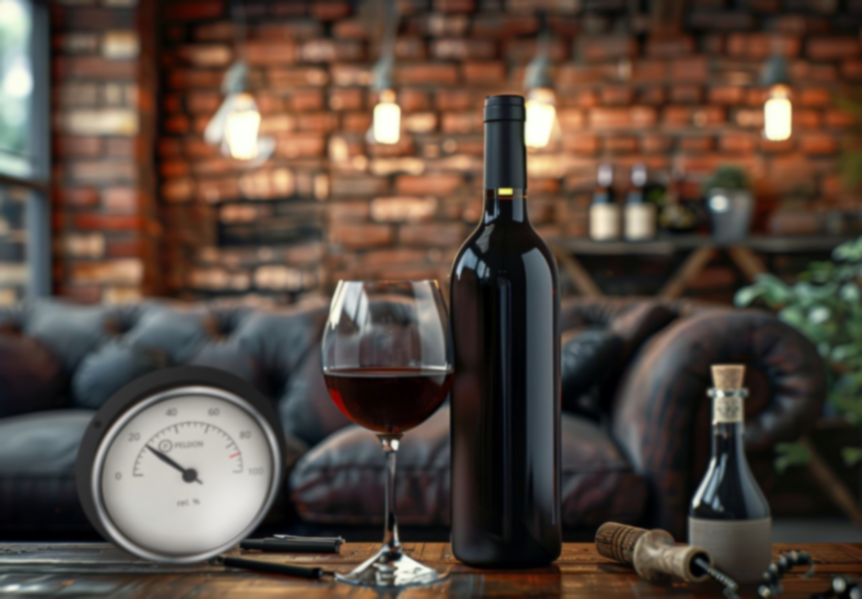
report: 20 (%)
